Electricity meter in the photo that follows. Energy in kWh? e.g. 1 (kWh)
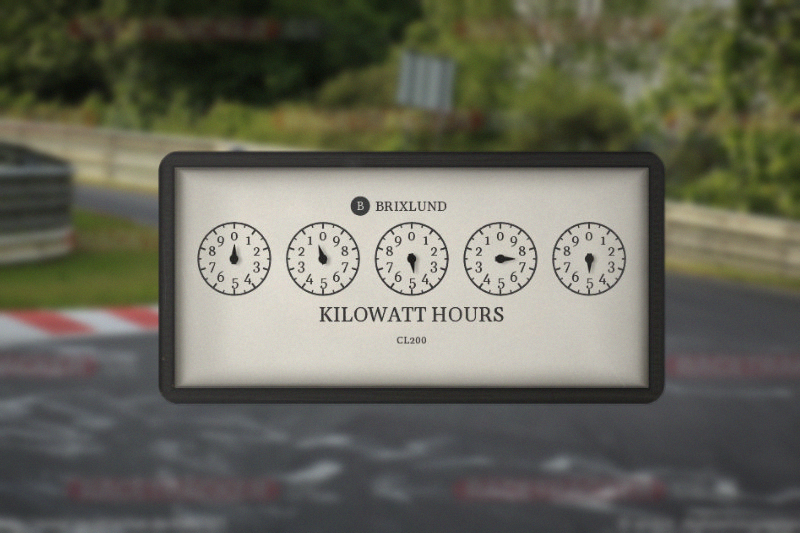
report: 475 (kWh)
